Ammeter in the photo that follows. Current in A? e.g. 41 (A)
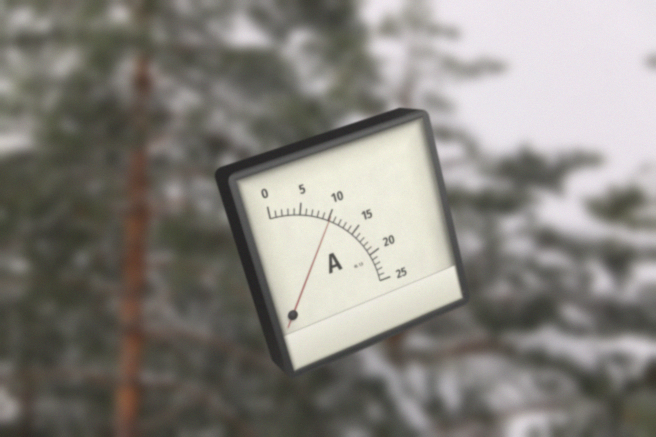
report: 10 (A)
